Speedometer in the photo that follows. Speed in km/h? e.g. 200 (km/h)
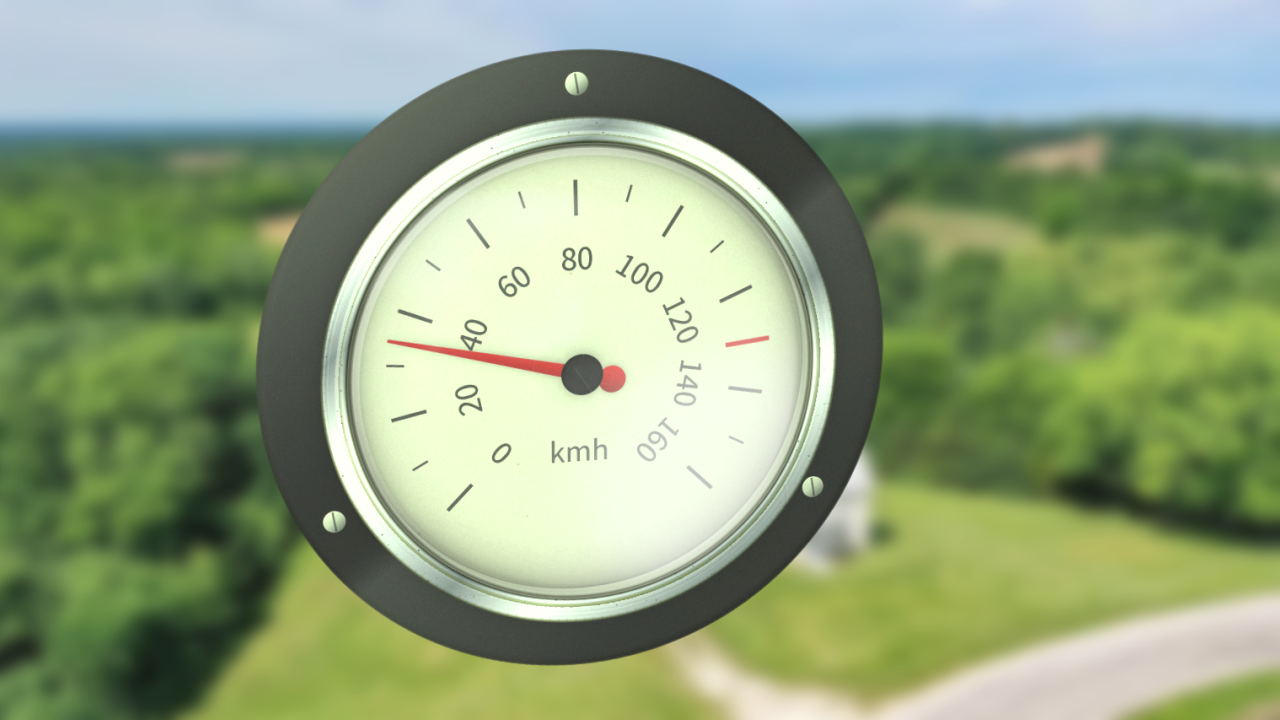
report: 35 (km/h)
